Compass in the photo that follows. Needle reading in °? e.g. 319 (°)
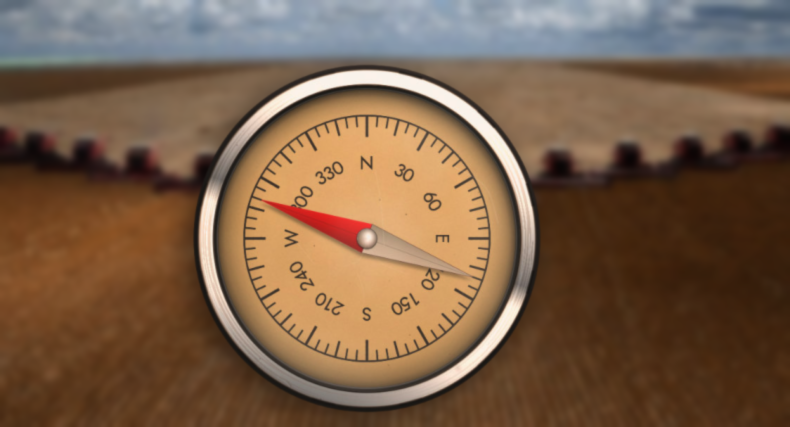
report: 290 (°)
